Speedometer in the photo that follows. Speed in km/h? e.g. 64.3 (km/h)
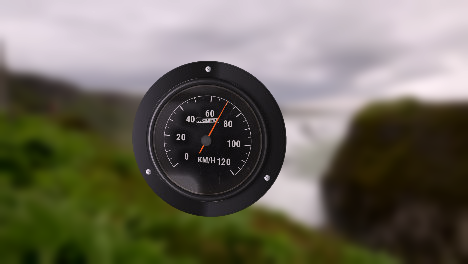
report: 70 (km/h)
